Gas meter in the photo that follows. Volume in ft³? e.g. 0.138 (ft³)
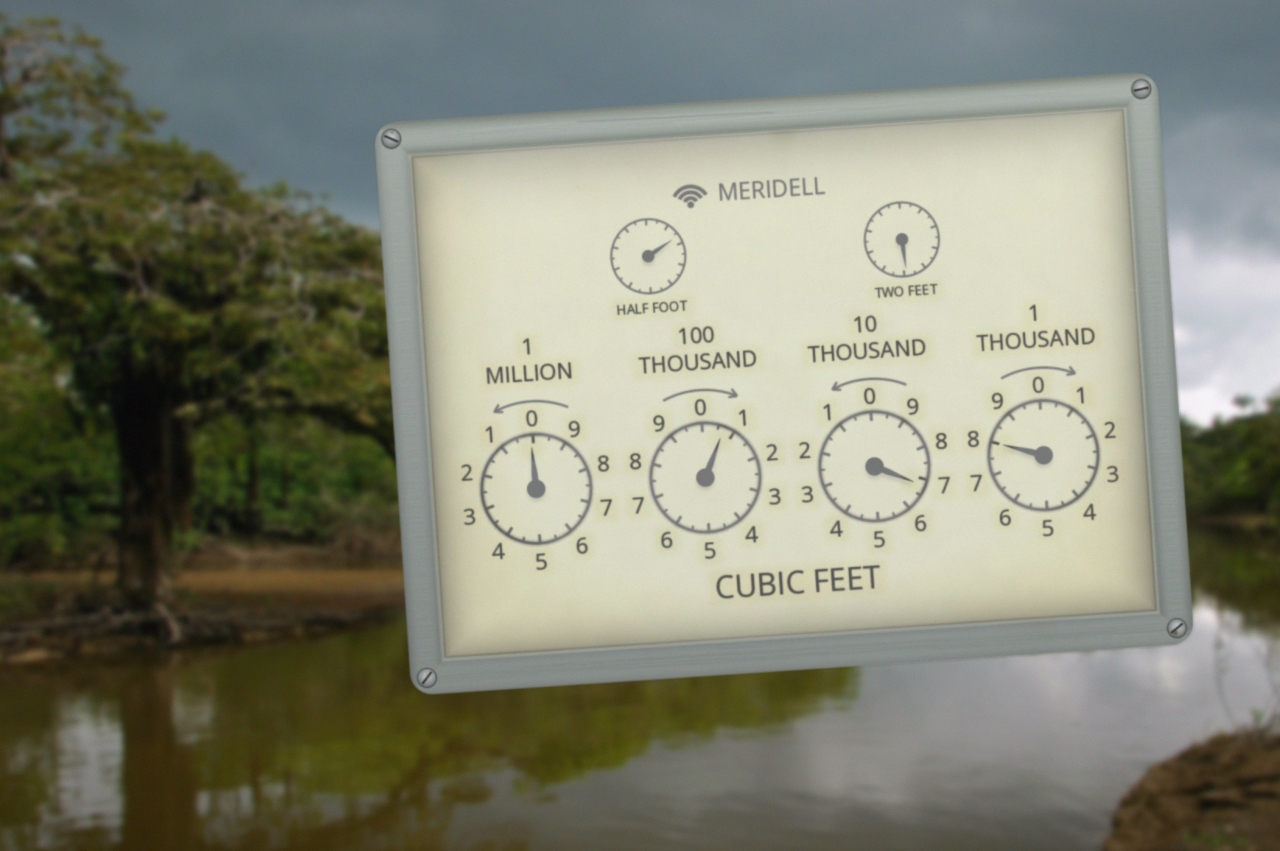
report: 6800 (ft³)
